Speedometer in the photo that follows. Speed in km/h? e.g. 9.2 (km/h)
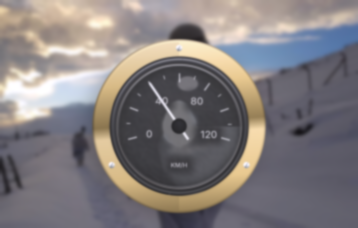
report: 40 (km/h)
